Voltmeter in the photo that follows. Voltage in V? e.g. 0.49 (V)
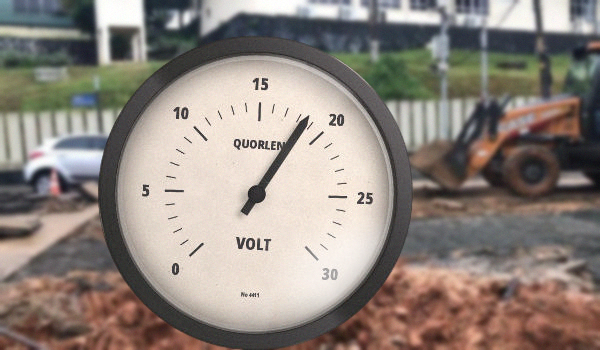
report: 18.5 (V)
